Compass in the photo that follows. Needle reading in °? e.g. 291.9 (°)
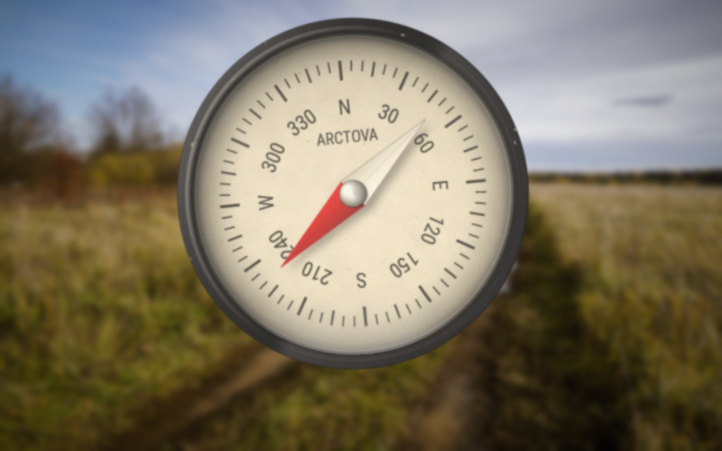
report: 230 (°)
